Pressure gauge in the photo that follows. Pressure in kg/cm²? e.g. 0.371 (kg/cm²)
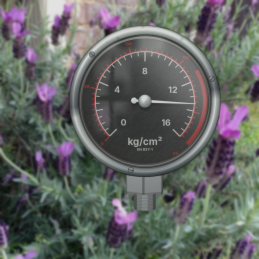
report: 13.5 (kg/cm²)
